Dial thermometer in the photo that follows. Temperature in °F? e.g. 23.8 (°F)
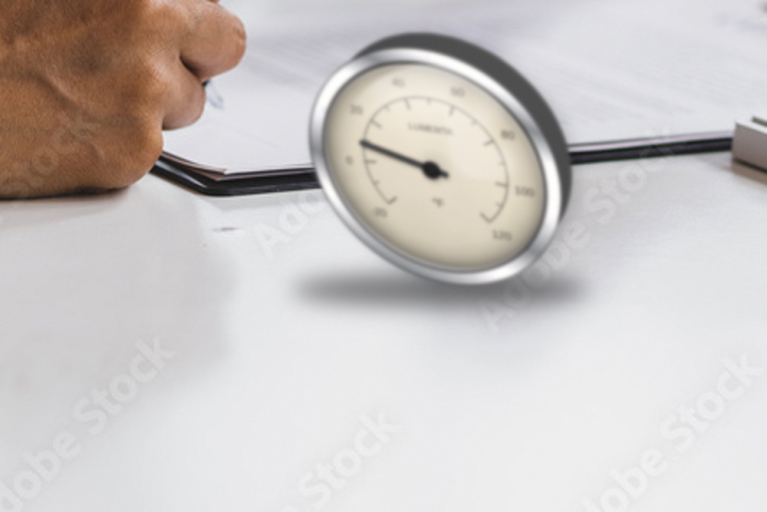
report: 10 (°F)
